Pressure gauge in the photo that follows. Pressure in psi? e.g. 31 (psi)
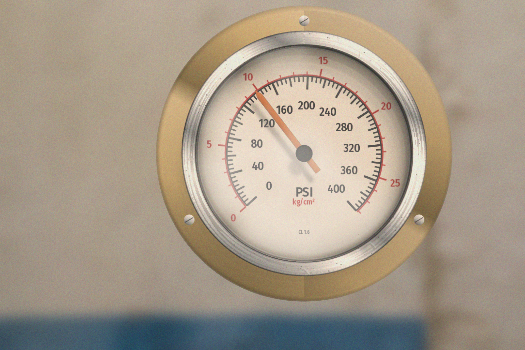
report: 140 (psi)
